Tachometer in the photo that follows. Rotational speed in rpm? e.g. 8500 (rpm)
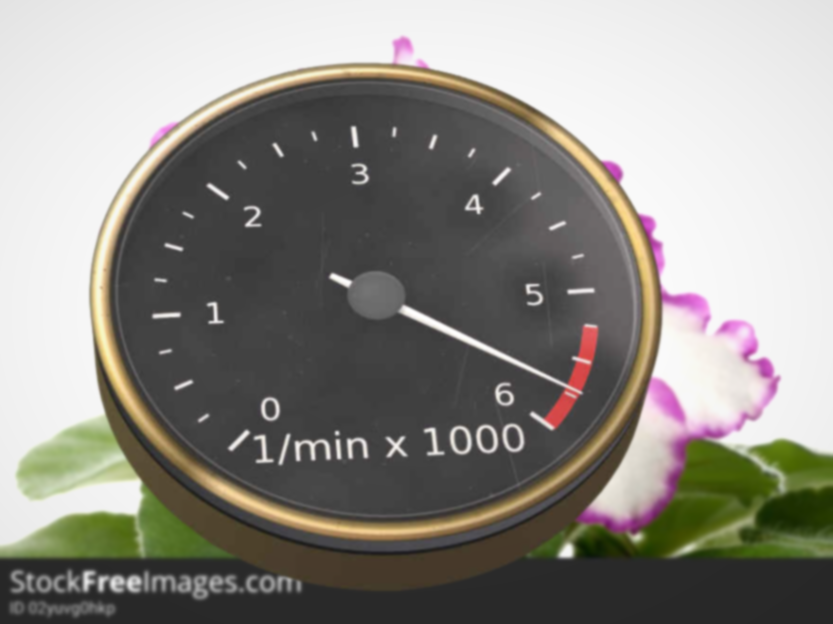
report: 5750 (rpm)
